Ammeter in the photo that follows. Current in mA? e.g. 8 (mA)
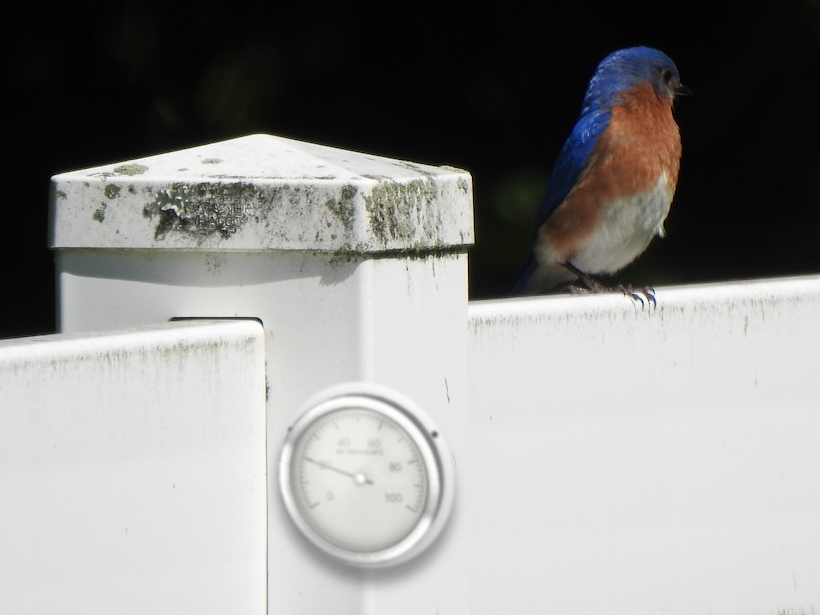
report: 20 (mA)
